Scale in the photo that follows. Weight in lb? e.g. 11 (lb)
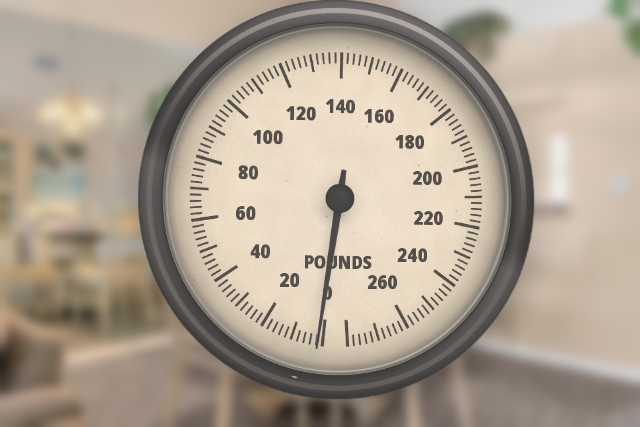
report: 2 (lb)
